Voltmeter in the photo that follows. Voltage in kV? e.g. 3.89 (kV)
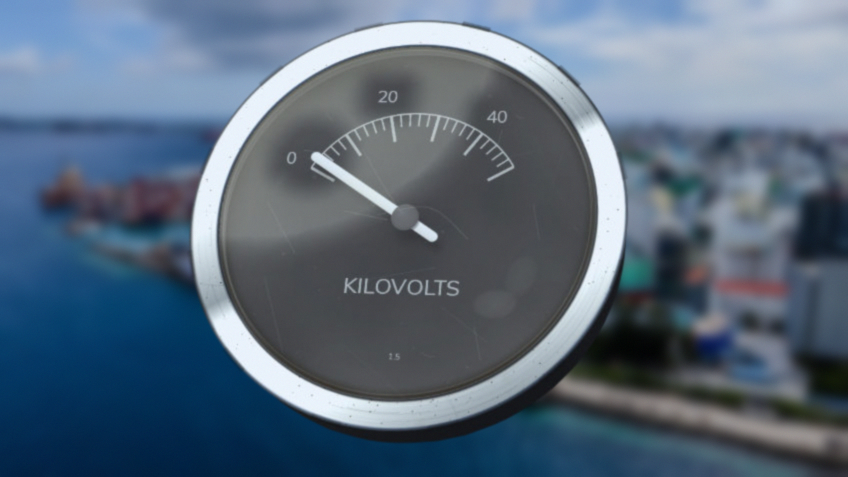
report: 2 (kV)
